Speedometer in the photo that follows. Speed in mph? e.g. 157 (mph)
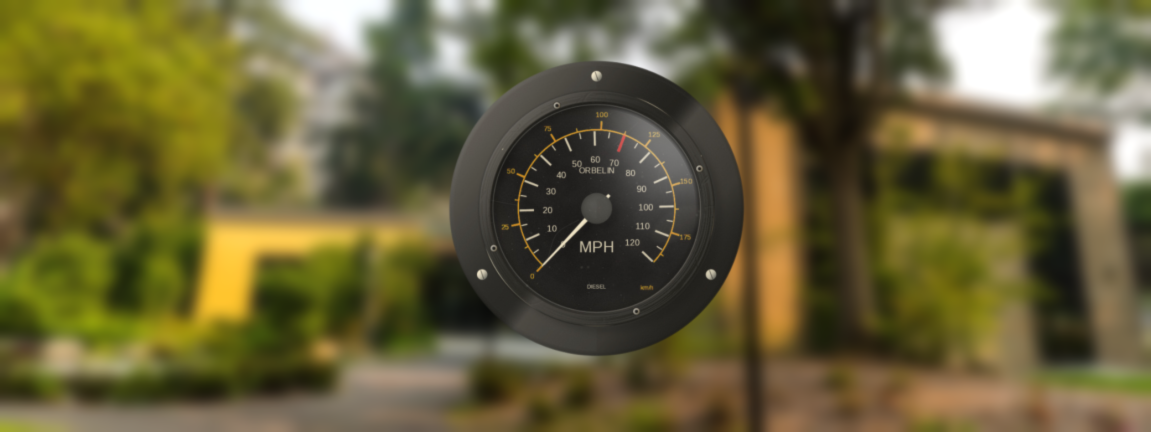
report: 0 (mph)
